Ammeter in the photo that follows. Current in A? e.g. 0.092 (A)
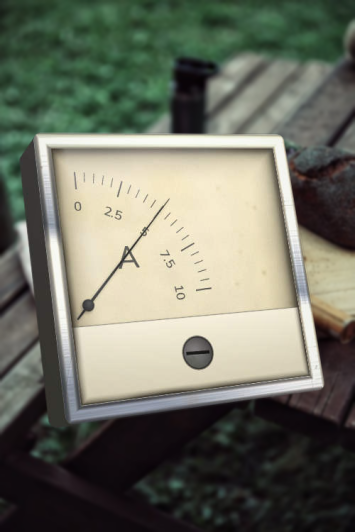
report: 5 (A)
